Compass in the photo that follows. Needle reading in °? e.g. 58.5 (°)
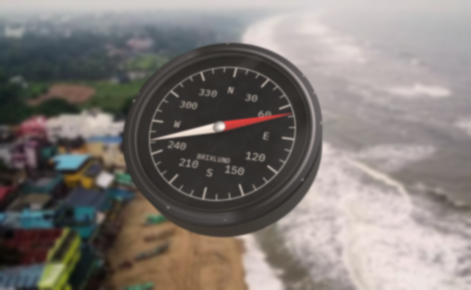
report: 70 (°)
